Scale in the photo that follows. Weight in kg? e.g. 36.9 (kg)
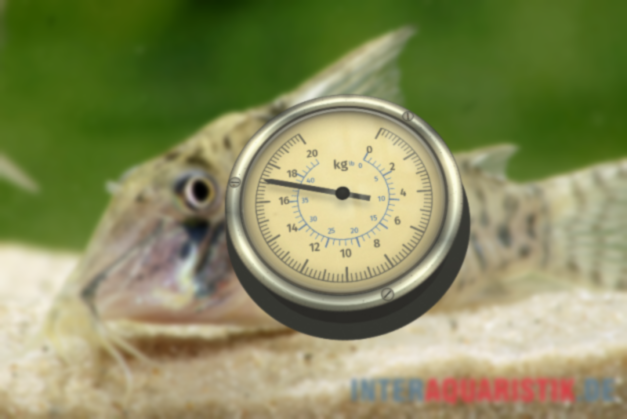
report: 17 (kg)
